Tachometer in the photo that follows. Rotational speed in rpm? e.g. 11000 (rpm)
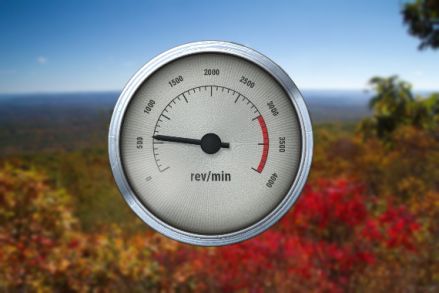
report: 600 (rpm)
